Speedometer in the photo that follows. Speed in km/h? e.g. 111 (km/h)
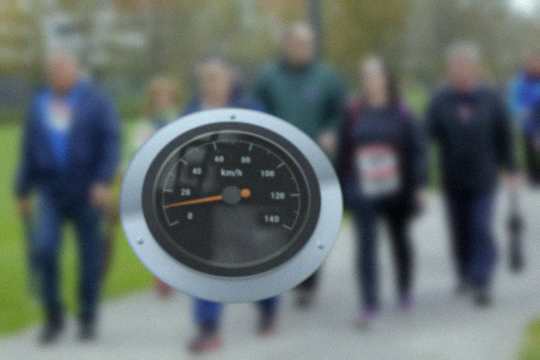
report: 10 (km/h)
